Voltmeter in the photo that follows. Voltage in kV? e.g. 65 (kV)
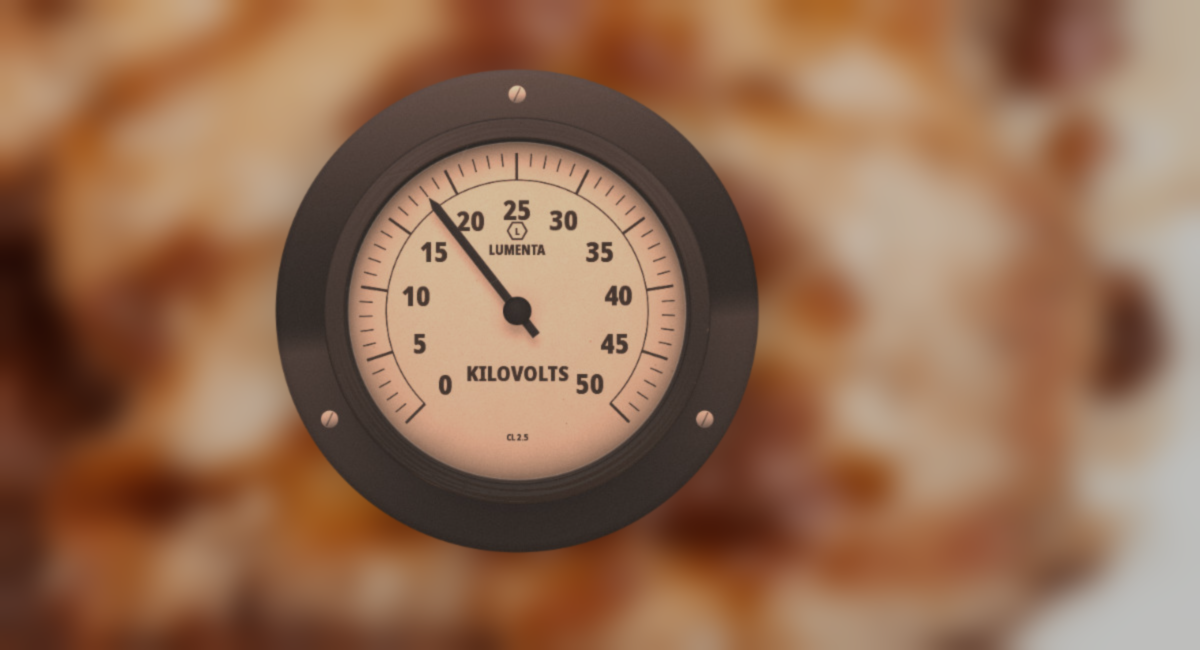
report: 18 (kV)
